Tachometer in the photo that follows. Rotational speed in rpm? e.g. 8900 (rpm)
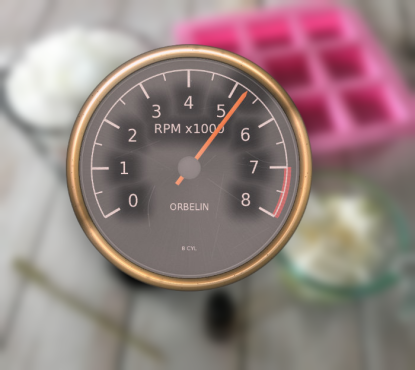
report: 5250 (rpm)
